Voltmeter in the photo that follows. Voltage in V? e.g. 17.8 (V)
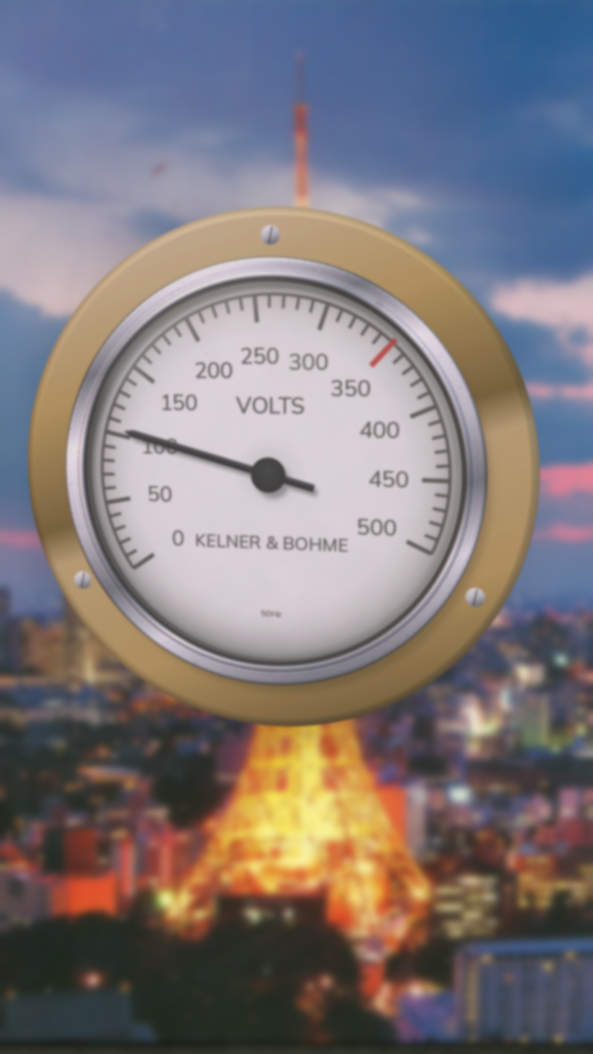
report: 105 (V)
